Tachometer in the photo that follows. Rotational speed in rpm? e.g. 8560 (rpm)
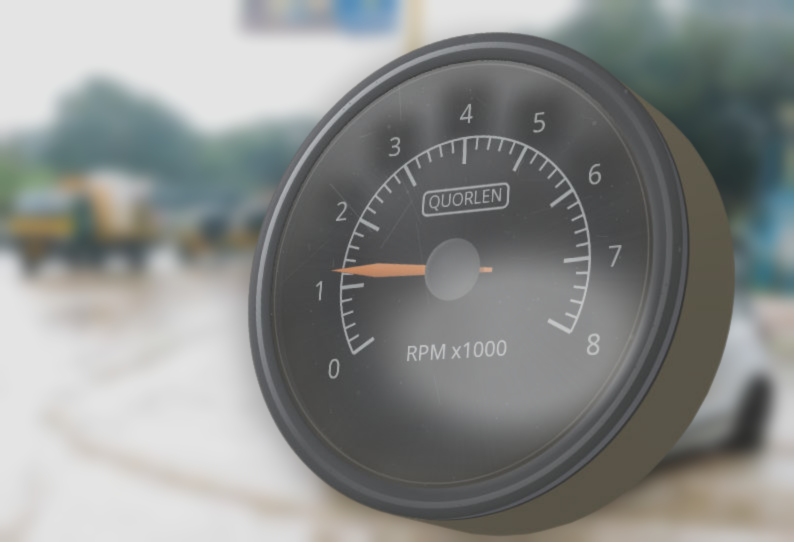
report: 1200 (rpm)
